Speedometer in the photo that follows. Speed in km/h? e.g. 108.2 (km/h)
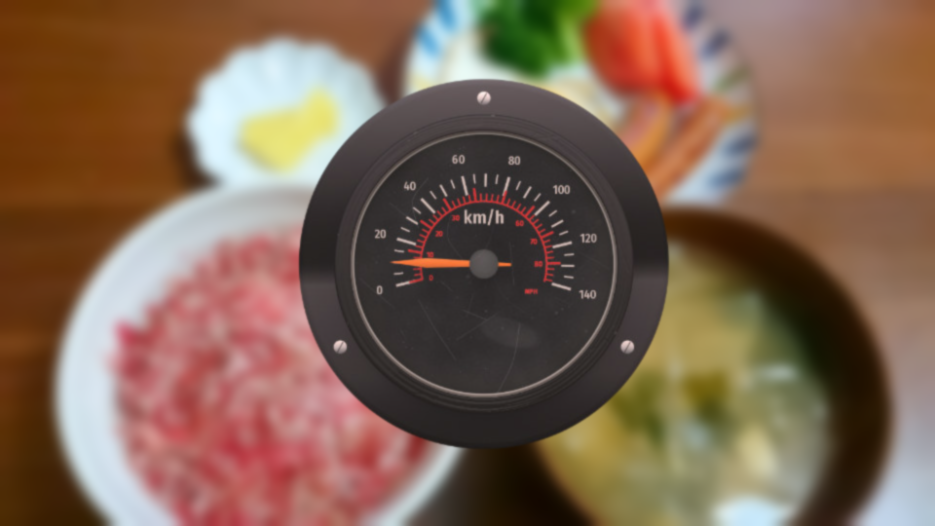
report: 10 (km/h)
